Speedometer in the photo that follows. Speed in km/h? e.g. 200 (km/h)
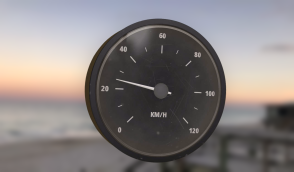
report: 25 (km/h)
